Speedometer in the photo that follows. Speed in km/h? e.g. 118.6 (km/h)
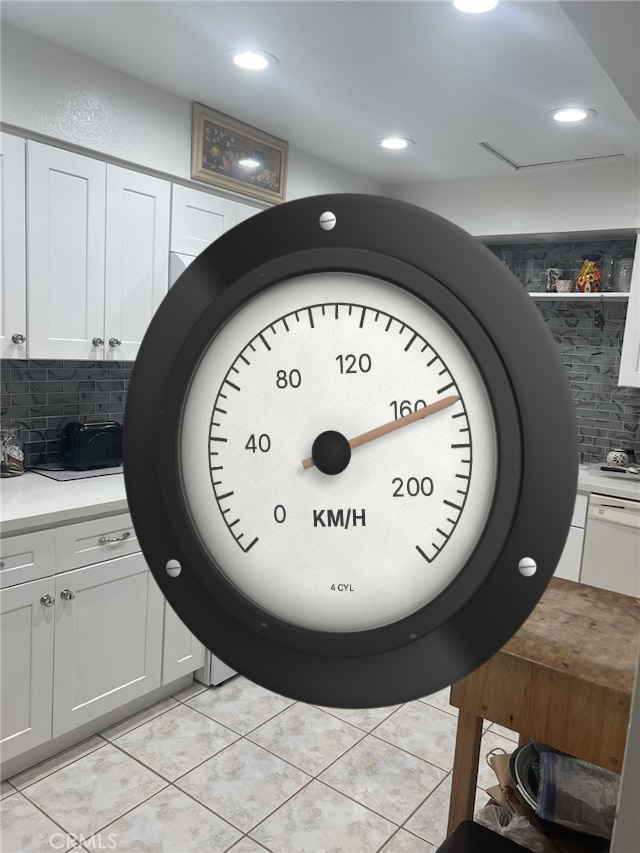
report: 165 (km/h)
